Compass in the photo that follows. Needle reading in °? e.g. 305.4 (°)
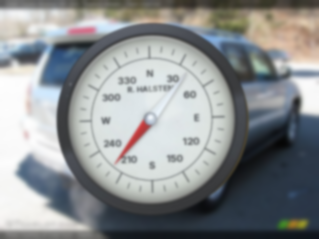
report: 220 (°)
